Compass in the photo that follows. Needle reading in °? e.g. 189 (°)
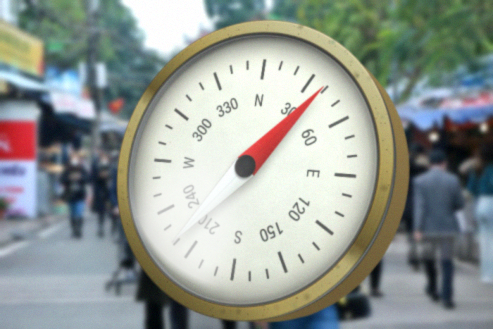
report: 40 (°)
